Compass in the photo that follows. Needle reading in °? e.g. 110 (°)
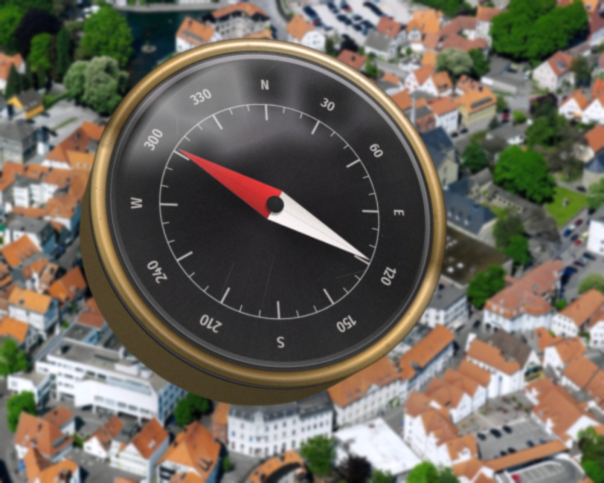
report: 300 (°)
